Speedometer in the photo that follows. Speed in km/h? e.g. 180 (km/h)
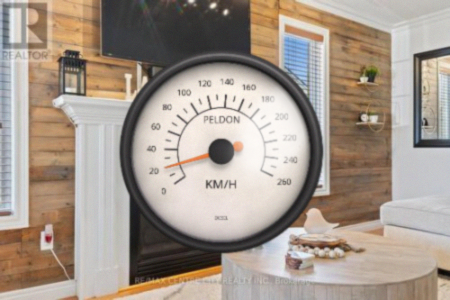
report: 20 (km/h)
